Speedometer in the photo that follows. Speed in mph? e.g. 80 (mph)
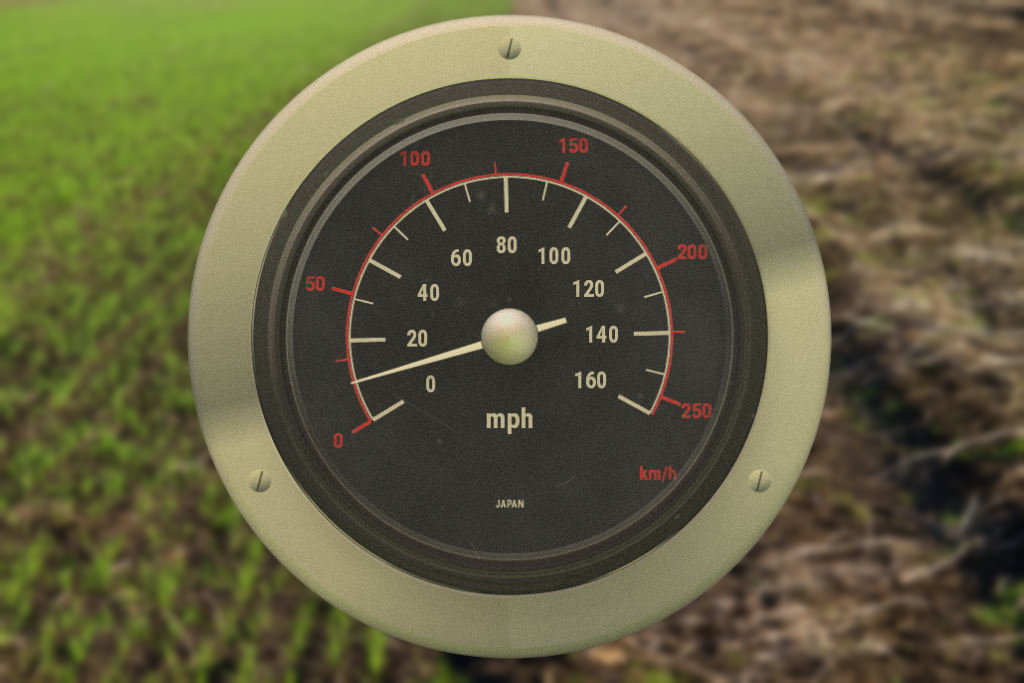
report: 10 (mph)
